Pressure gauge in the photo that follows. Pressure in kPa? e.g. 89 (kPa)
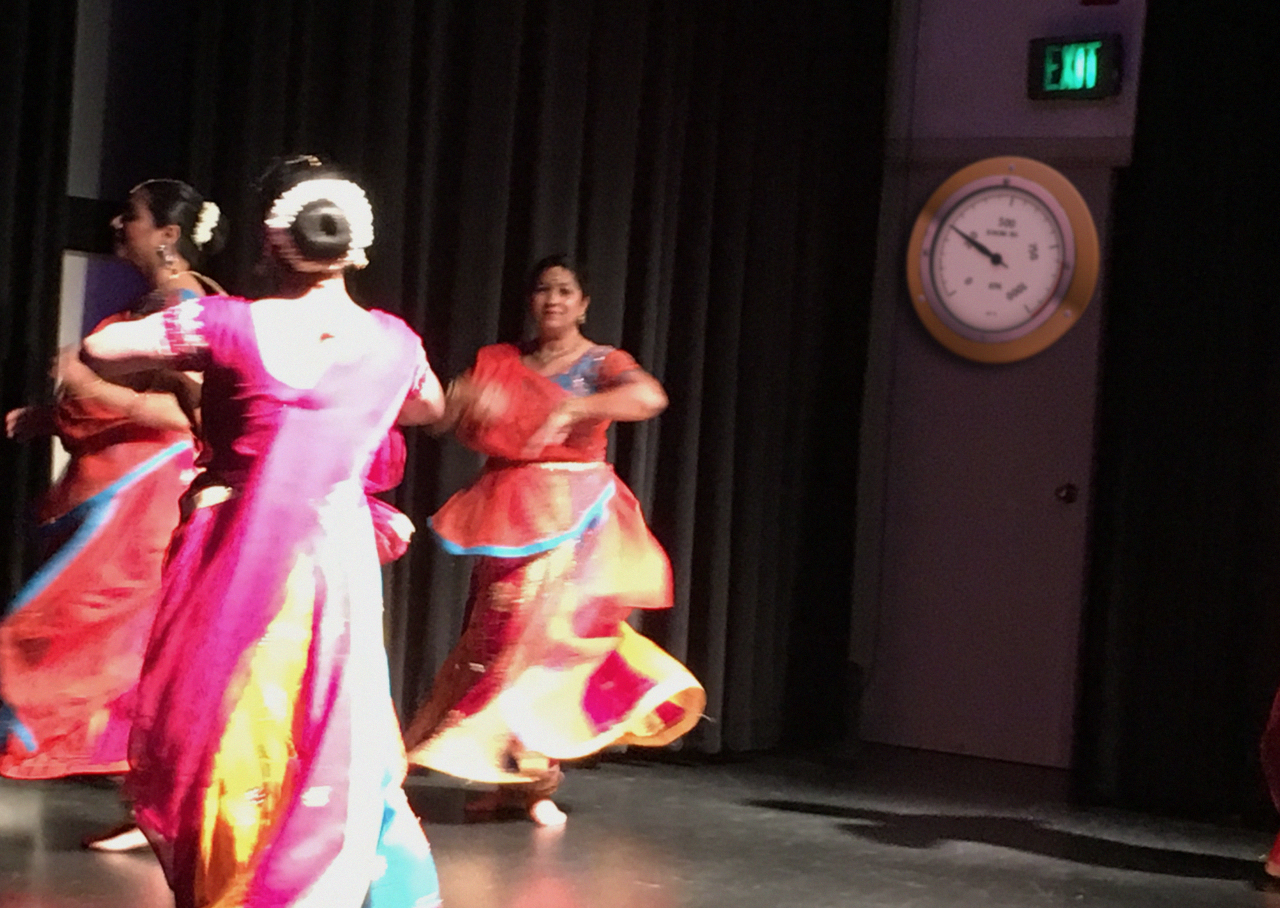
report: 250 (kPa)
